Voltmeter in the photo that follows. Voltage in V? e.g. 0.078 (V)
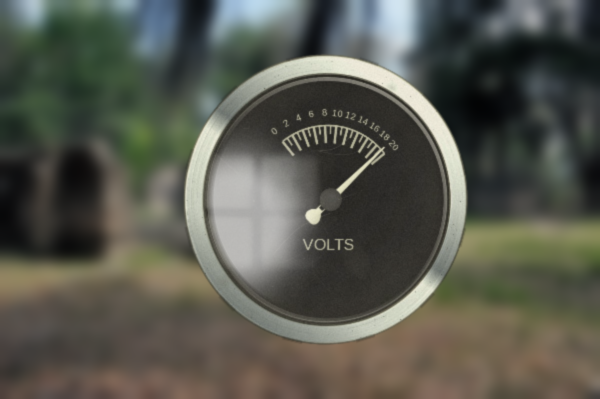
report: 19 (V)
